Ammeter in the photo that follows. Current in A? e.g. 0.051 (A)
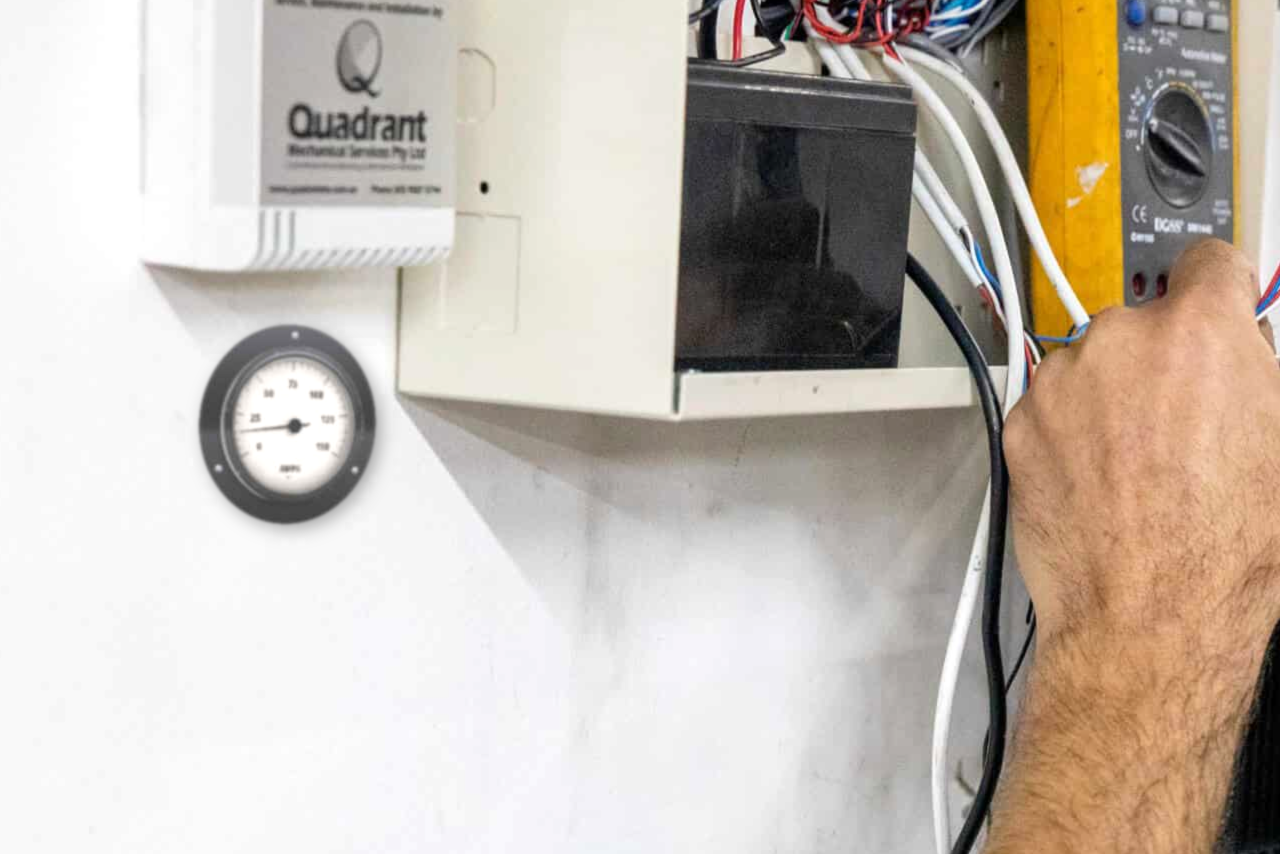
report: 15 (A)
